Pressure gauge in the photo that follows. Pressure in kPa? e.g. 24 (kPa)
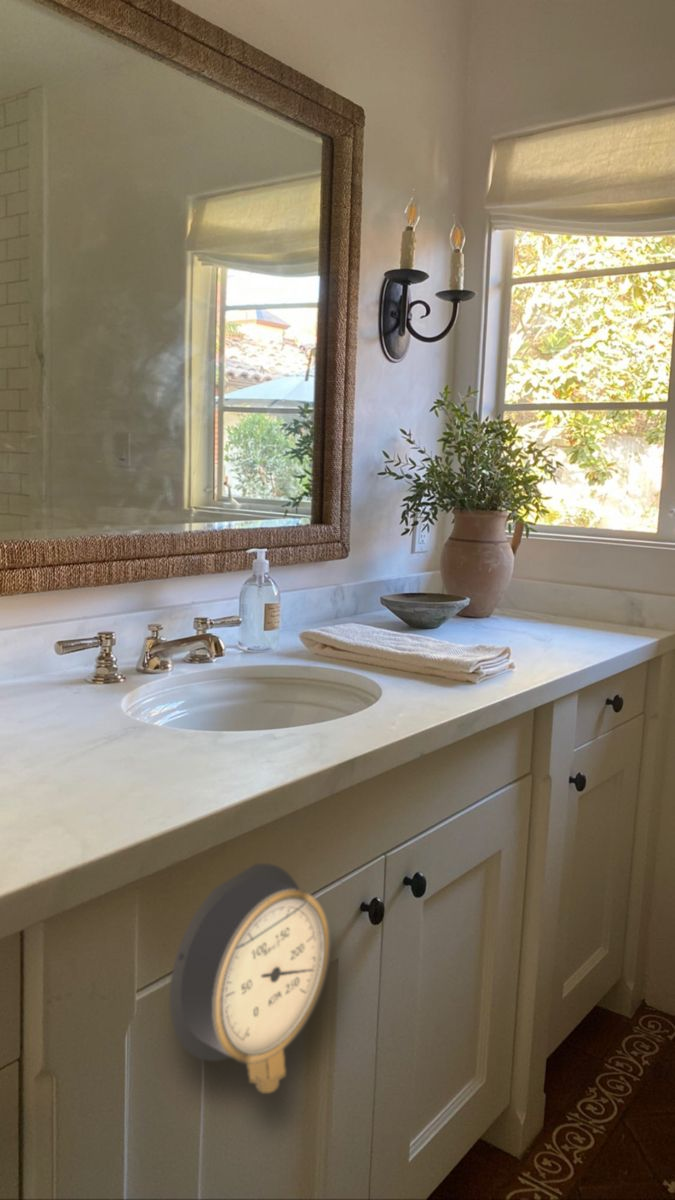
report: 230 (kPa)
